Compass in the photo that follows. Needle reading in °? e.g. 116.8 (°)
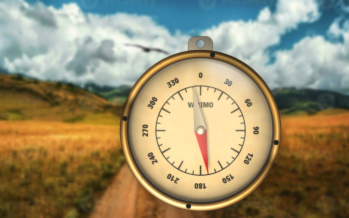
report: 170 (°)
